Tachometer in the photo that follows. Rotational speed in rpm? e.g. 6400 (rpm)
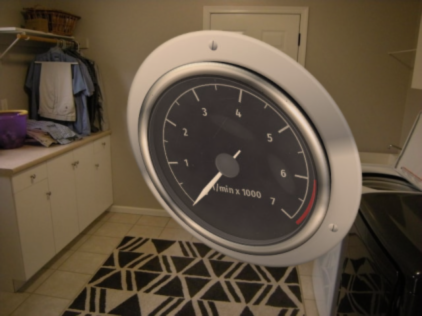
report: 0 (rpm)
